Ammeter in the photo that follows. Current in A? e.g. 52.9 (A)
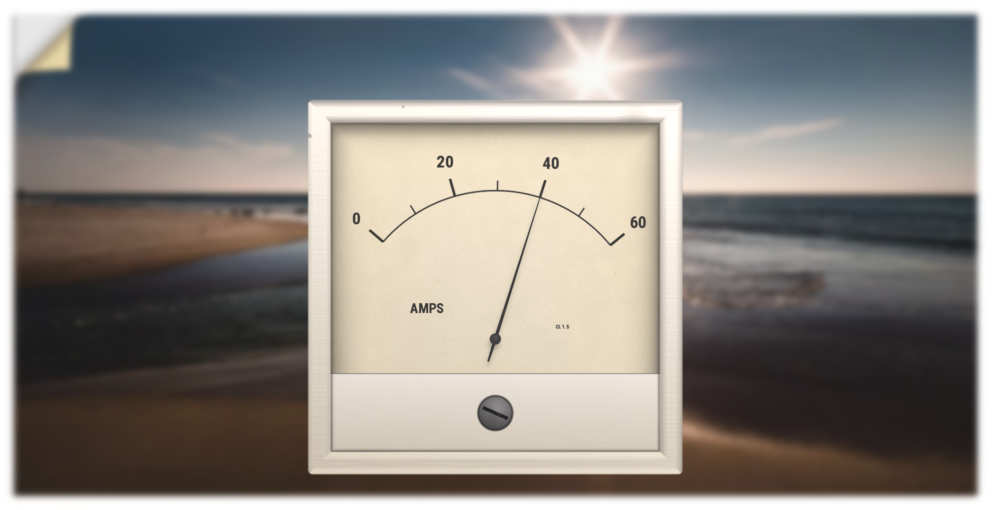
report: 40 (A)
